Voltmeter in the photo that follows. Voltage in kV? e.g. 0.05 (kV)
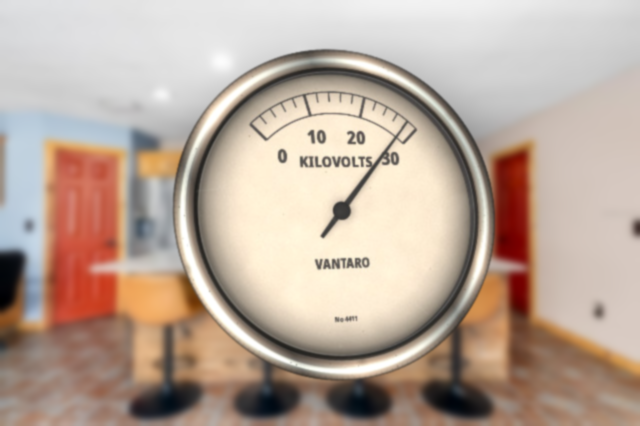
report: 28 (kV)
